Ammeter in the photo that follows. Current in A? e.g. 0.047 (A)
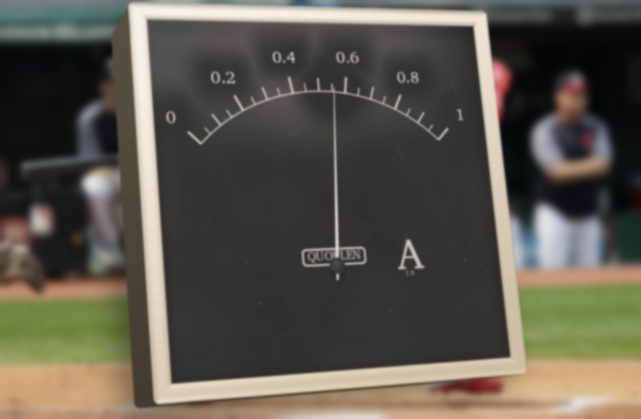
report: 0.55 (A)
